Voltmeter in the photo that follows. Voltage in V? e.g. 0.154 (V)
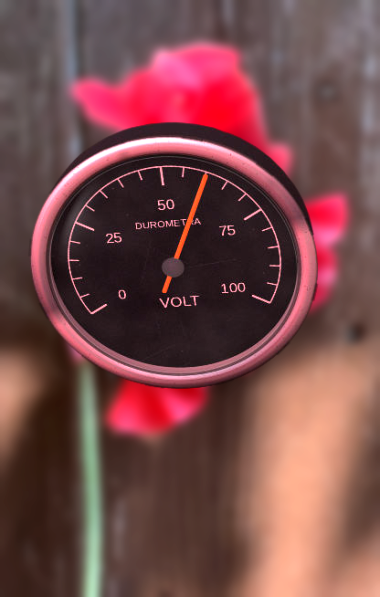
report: 60 (V)
